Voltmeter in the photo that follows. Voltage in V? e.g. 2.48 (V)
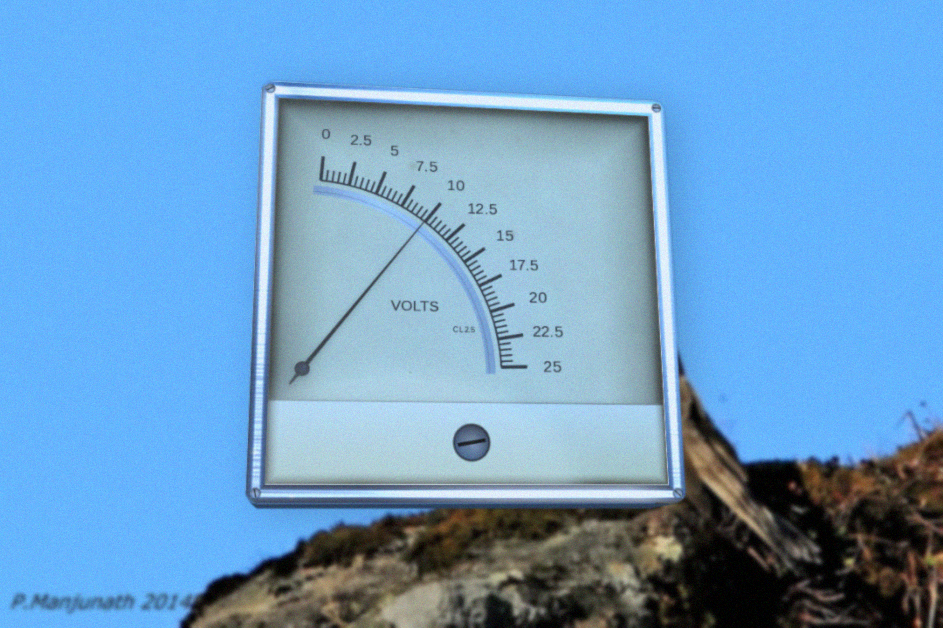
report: 10 (V)
